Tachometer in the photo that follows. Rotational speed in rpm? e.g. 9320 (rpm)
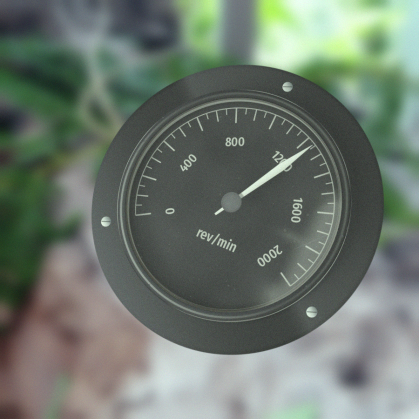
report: 1250 (rpm)
